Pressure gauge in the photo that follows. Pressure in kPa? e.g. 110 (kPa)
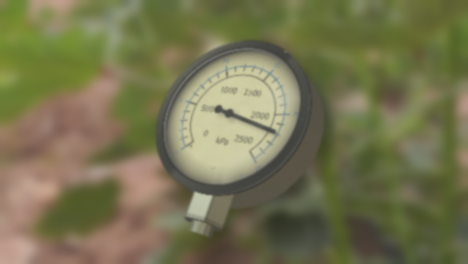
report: 2200 (kPa)
